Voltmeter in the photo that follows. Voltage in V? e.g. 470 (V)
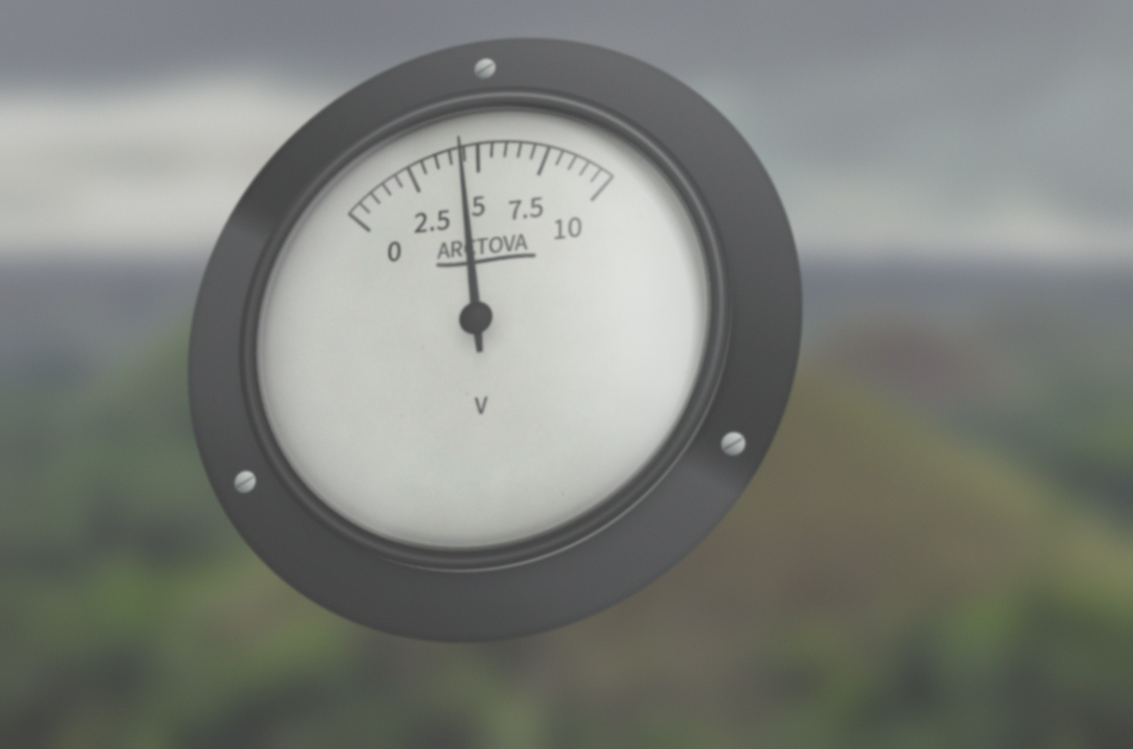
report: 4.5 (V)
